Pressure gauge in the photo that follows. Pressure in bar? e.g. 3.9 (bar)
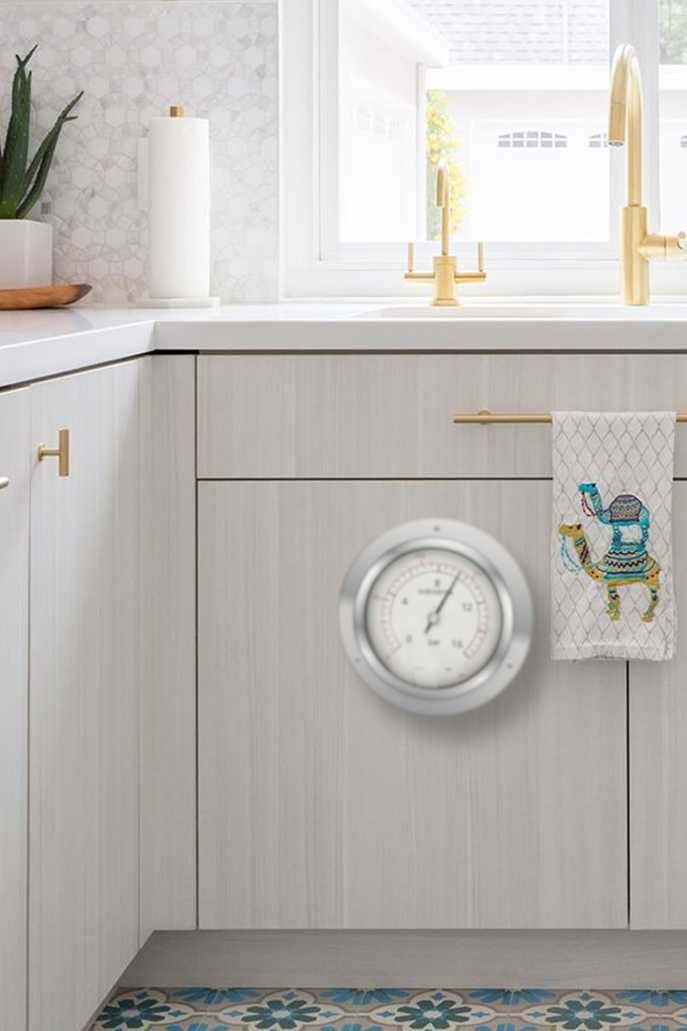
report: 9.5 (bar)
